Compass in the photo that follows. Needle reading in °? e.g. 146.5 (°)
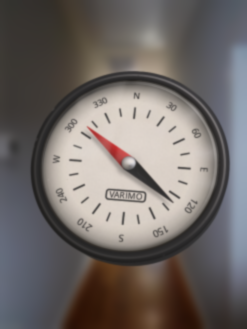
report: 307.5 (°)
